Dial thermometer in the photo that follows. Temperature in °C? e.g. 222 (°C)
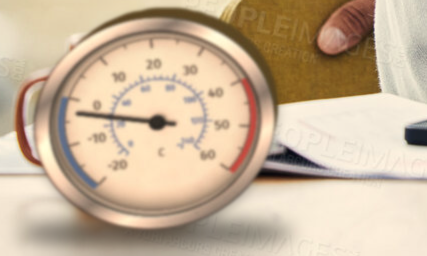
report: -2.5 (°C)
